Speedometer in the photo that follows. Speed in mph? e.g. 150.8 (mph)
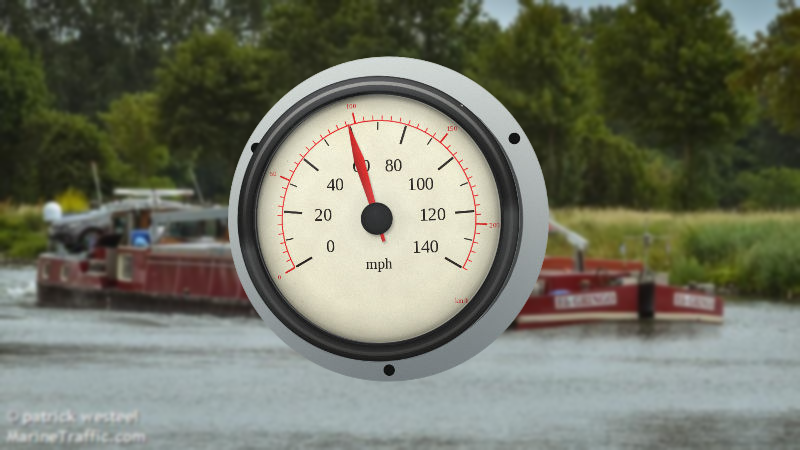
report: 60 (mph)
